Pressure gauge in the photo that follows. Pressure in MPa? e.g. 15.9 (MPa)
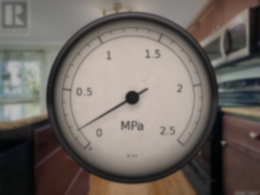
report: 0.15 (MPa)
